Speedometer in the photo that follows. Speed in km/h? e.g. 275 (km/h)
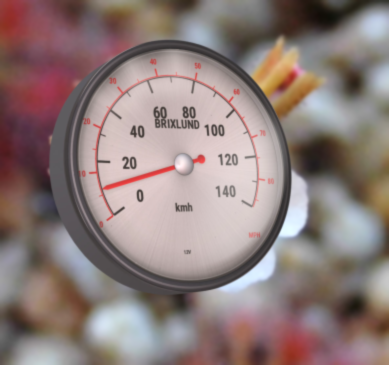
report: 10 (km/h)
